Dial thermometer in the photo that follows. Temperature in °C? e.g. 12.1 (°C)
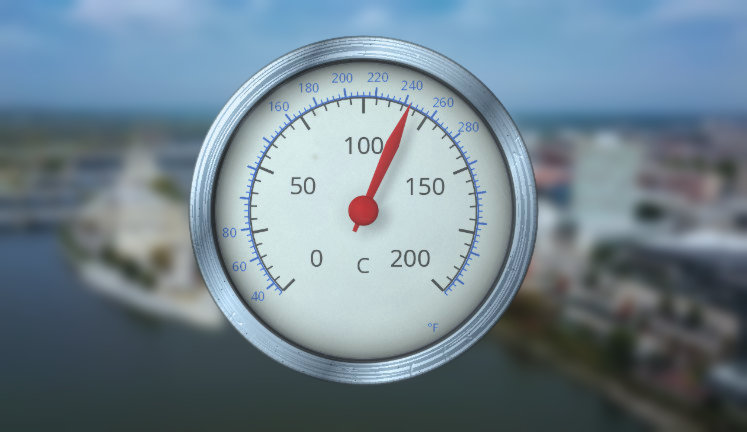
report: 117.5 (°C)
